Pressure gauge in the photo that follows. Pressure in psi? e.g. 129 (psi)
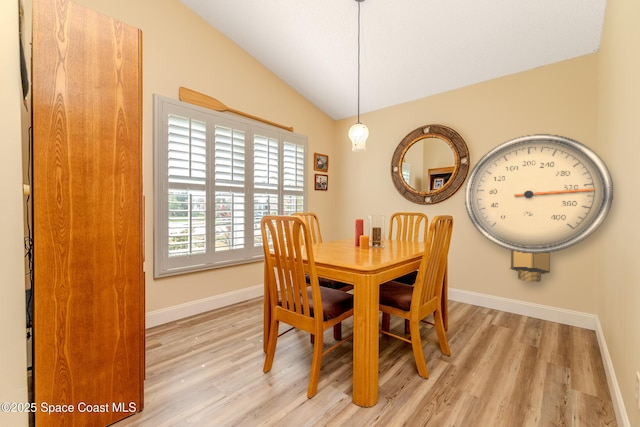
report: 330 (psi)
